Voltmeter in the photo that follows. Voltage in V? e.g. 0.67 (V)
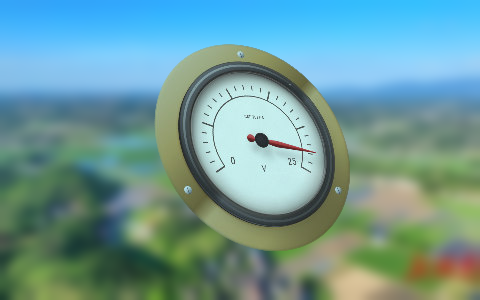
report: 23 (V)
